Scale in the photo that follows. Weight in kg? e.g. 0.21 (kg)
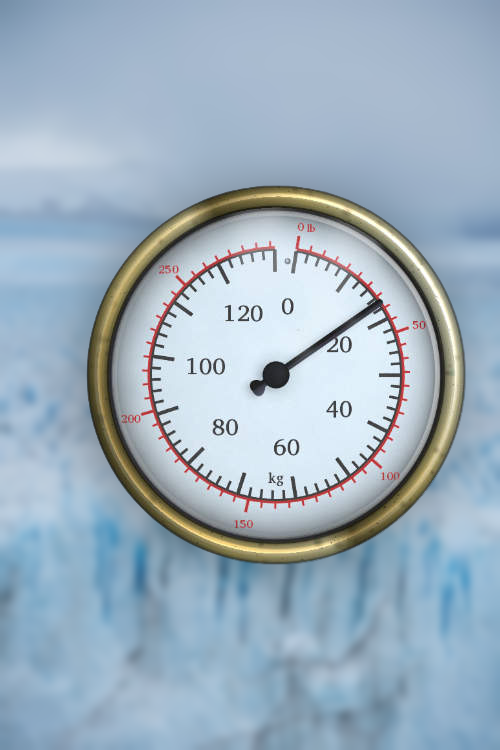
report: 17 (kg)
